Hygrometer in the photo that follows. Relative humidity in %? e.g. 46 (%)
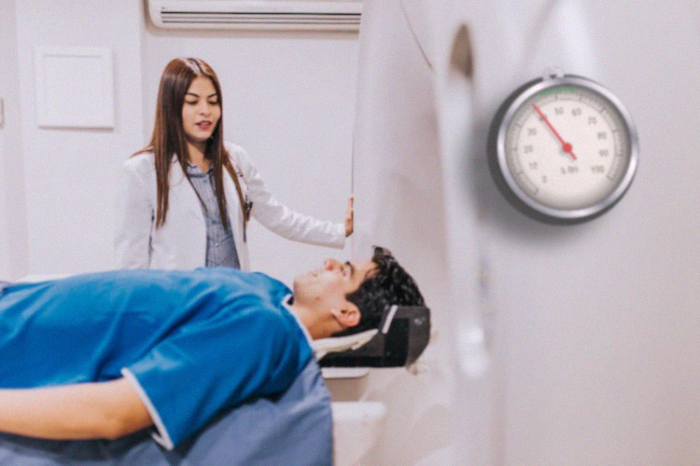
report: 40 (%)
